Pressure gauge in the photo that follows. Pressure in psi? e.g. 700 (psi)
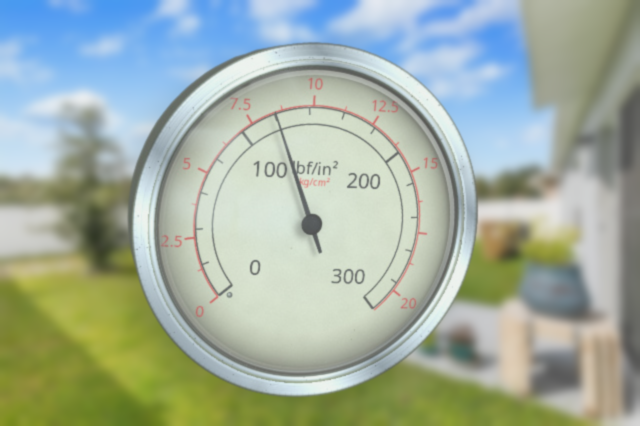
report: 120 (psi)
